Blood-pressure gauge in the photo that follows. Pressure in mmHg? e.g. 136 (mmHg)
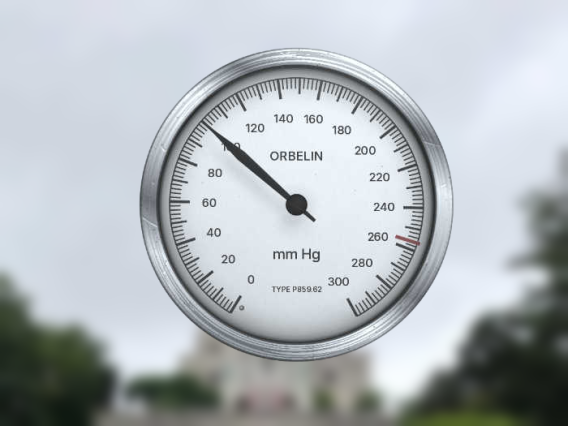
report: 100 (mmHg)
